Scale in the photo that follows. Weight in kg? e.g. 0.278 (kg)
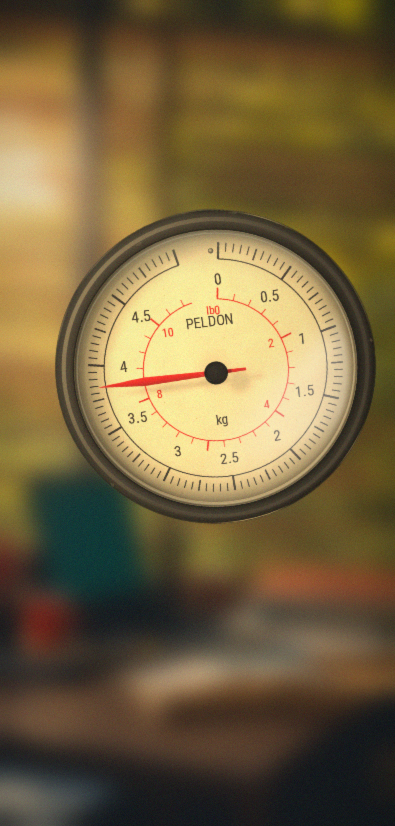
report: 3.85 (kg)
